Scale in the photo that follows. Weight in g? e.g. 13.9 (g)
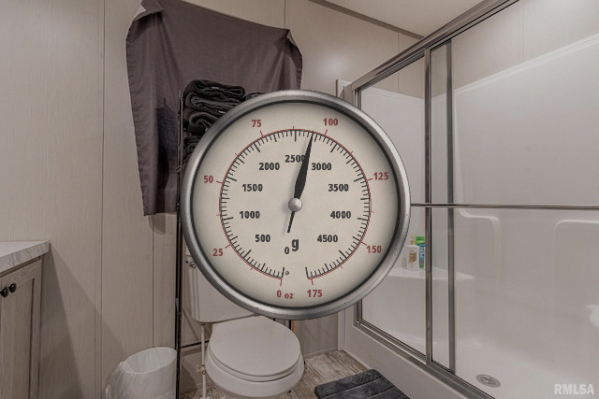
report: 2700 (g)
